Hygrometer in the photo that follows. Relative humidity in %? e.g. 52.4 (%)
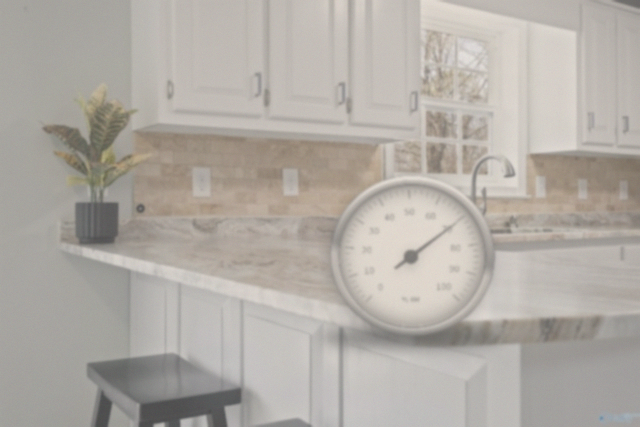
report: 70 (%)
